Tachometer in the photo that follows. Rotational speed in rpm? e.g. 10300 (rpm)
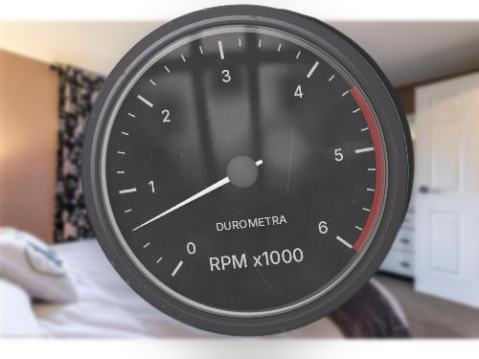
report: 600 (rpm)
